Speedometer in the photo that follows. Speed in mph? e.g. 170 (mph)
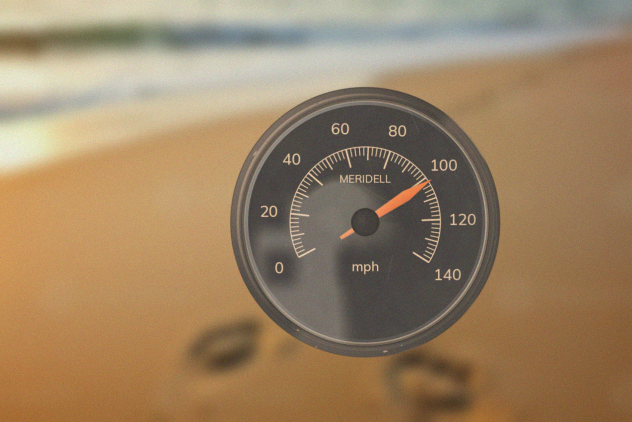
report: 102 (mph)
